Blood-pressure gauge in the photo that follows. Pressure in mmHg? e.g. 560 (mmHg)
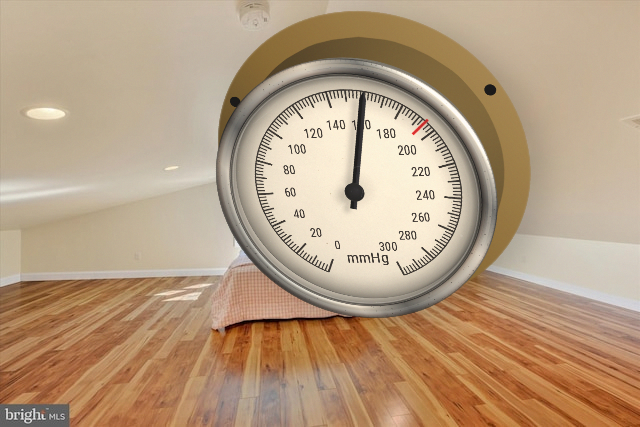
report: 160 (mmHg)
